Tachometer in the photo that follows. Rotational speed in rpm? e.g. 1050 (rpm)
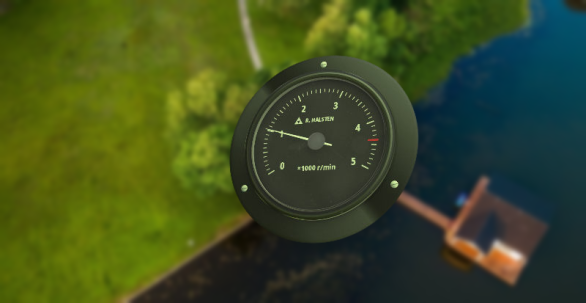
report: 1000 (rpm)
